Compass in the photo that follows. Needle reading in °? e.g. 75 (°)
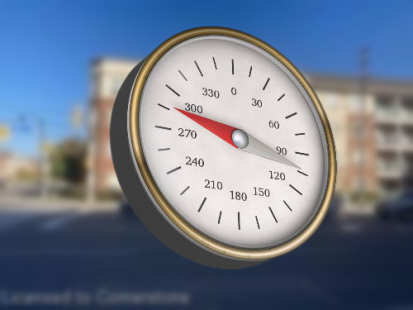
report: 285 (°)
